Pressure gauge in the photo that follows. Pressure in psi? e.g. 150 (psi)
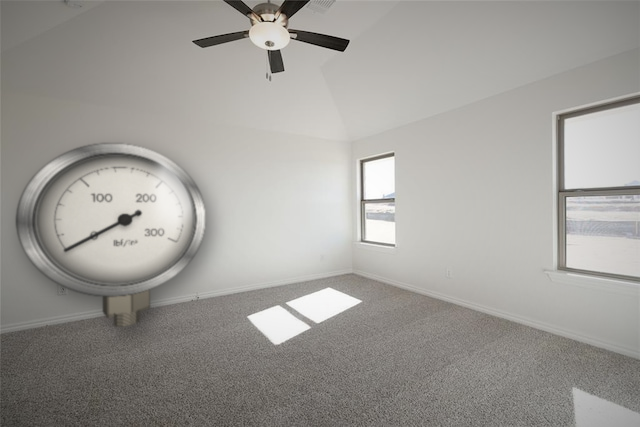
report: 0 (psi)
